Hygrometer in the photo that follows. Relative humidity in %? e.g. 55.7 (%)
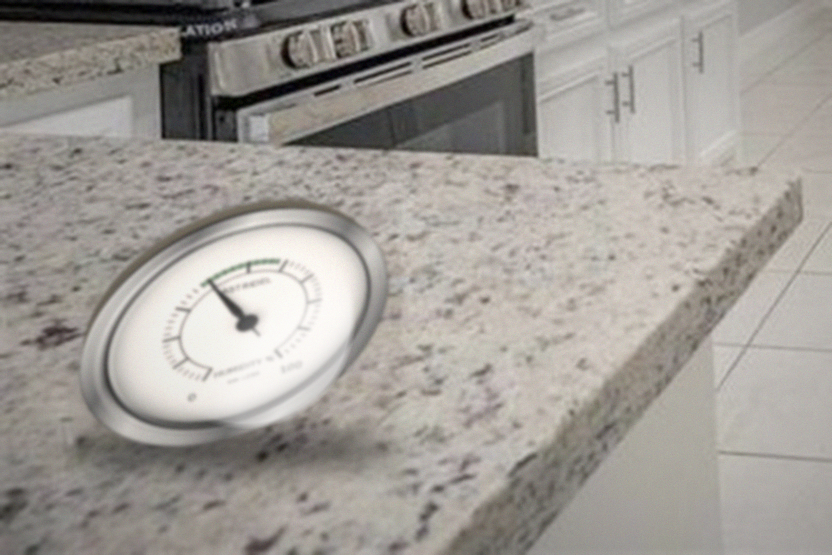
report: 40 (%)
